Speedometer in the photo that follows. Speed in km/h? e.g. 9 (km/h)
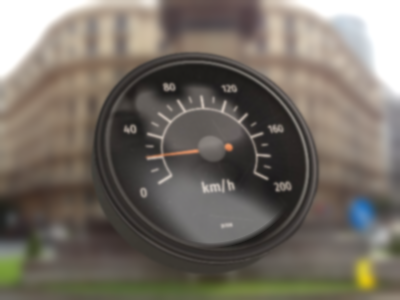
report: 20 (km/h)
